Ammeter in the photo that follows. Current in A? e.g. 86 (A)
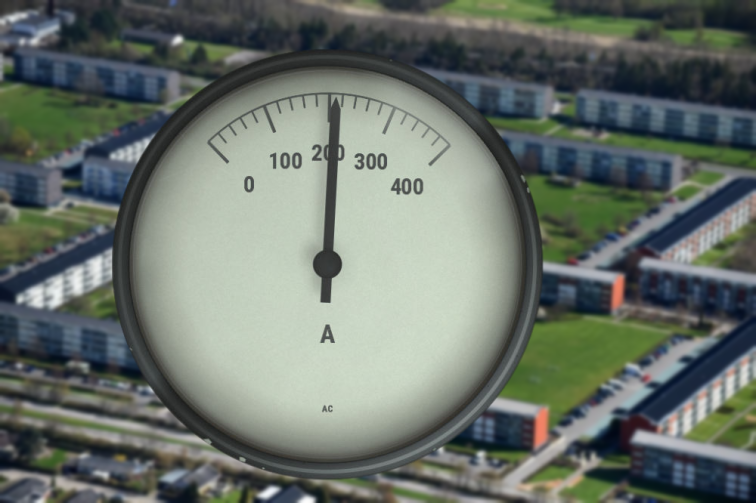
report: 210 (A)
